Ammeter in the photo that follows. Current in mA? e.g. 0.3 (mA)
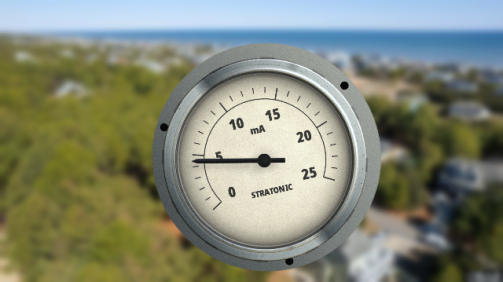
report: 4.5 (mA)
